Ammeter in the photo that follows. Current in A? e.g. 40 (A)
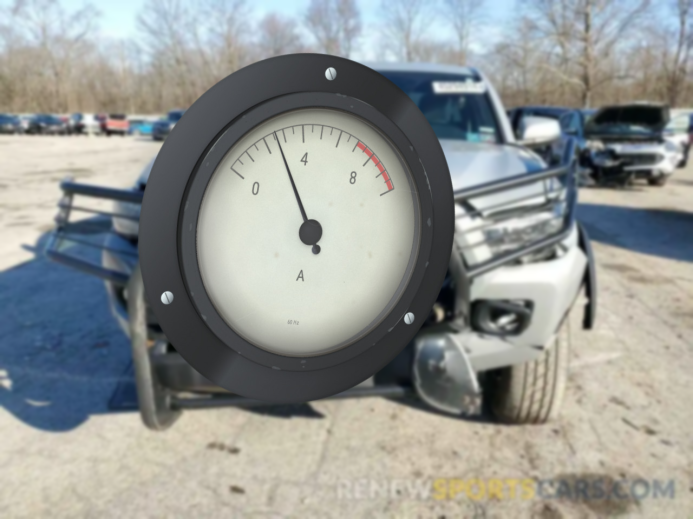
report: 2.5 (A)
